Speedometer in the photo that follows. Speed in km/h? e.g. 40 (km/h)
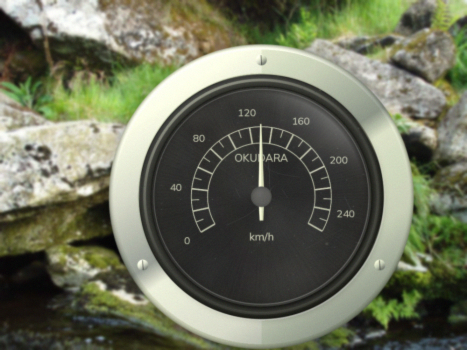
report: 130 (km/h)
